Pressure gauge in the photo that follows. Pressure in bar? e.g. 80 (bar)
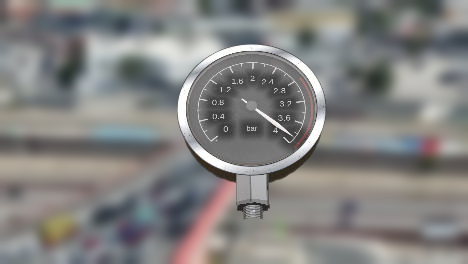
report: 3.9 (bar)
